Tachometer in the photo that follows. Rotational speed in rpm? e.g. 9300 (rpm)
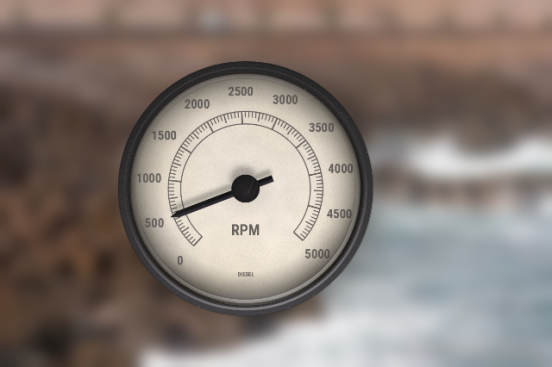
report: 500 (rpm)
